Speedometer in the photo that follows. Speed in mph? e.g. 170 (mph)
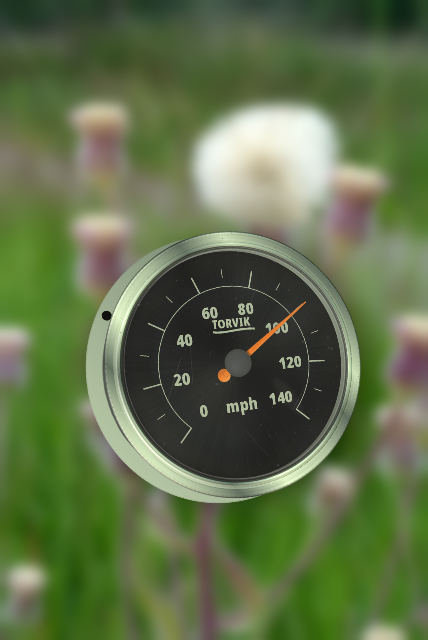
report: 100 (mph)
